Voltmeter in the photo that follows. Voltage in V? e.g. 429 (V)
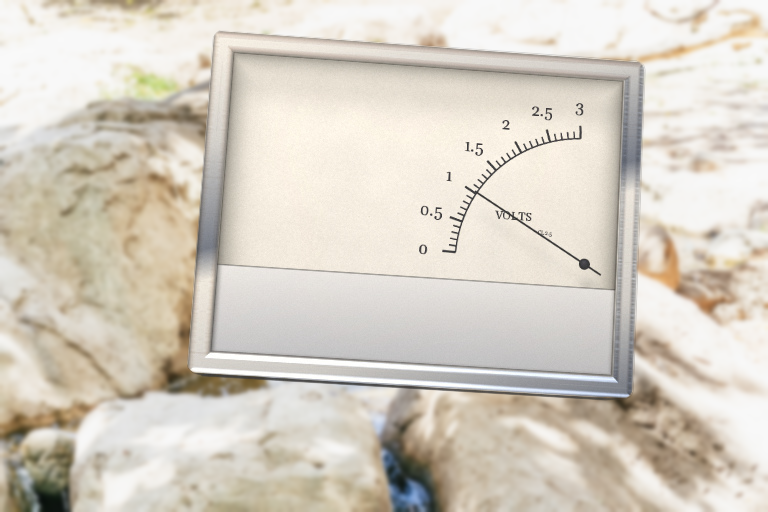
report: 1 (V)
